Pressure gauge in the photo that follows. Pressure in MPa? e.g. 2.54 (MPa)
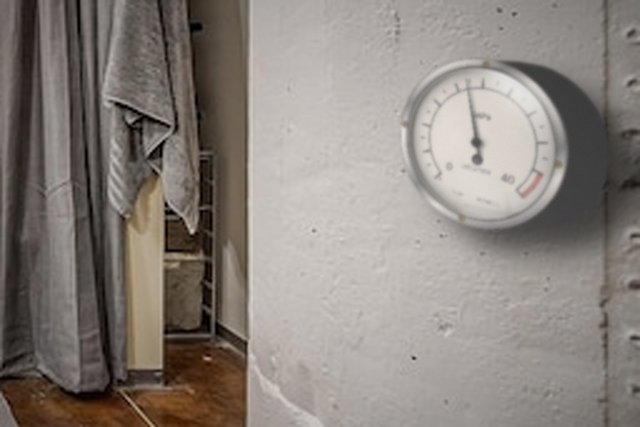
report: 18 (MPa)
